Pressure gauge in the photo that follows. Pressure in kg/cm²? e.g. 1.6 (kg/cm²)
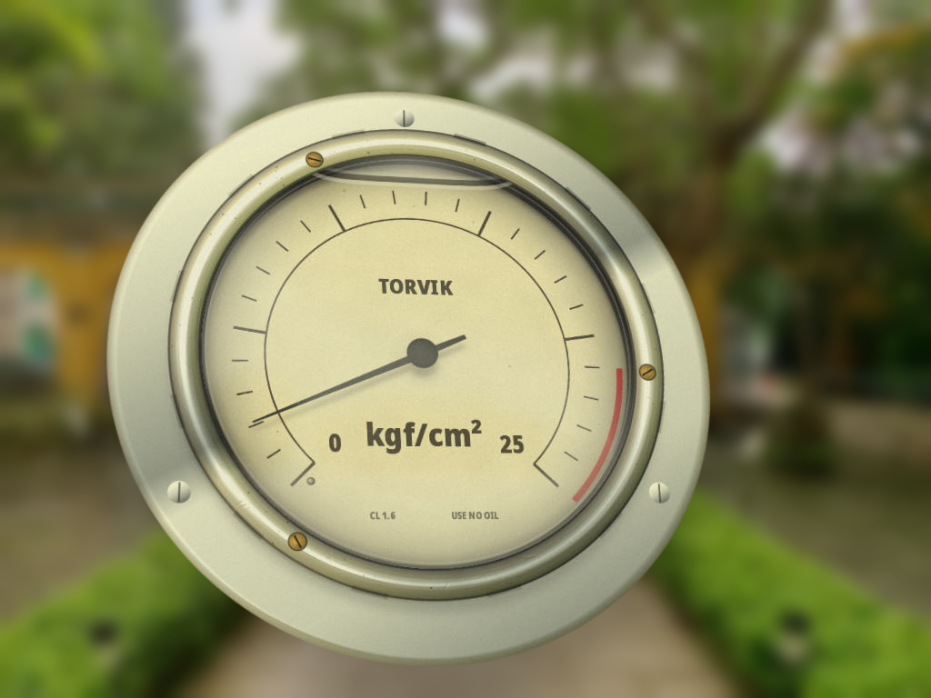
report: 2 (kg/cm²)
